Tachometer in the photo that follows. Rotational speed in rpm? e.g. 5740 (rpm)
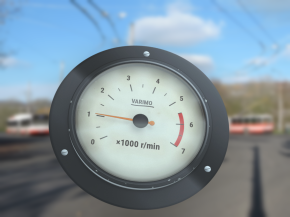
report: 1000 (rpm)
